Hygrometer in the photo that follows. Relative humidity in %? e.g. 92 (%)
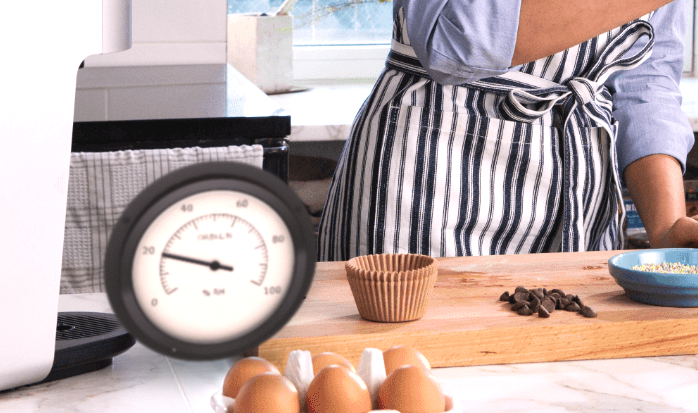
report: 20 (%)
